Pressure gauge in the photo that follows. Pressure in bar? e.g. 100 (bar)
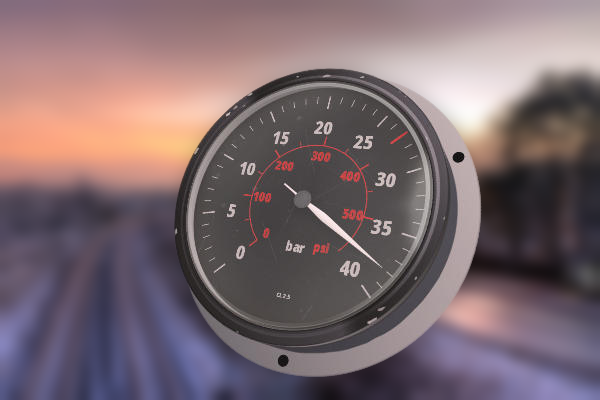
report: 38 (bar)
